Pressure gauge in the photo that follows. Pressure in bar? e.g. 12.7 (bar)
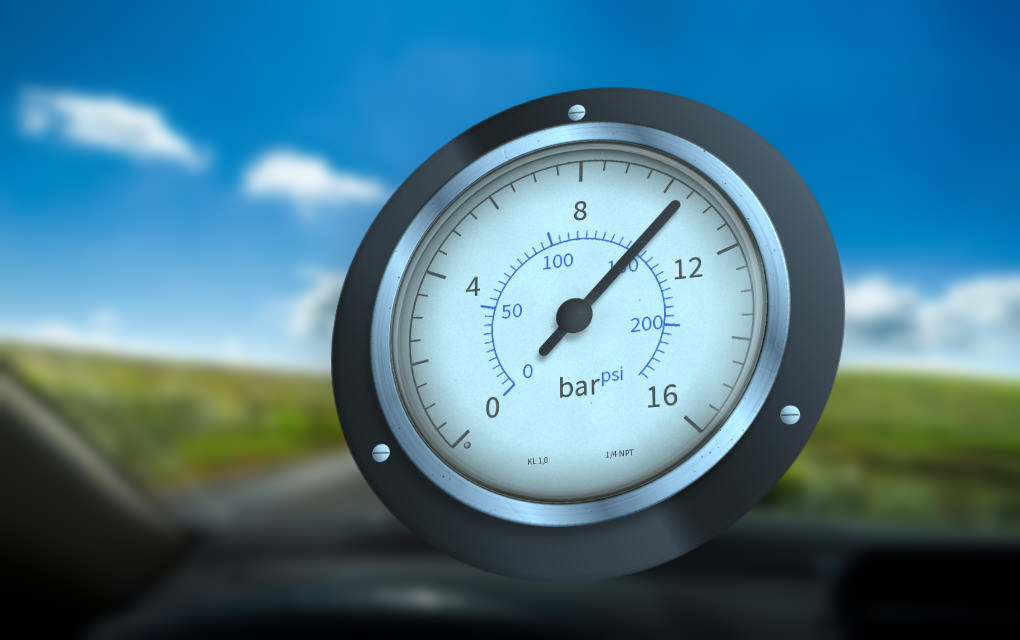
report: 10.5 (bar)
